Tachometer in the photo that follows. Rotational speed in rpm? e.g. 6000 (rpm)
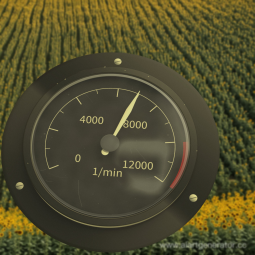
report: 7000 (rpm)
